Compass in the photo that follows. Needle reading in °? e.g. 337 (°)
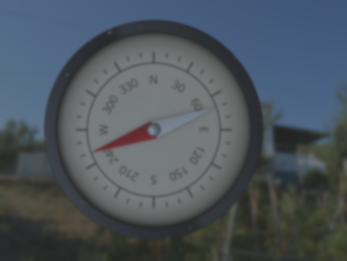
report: 250 (°)
